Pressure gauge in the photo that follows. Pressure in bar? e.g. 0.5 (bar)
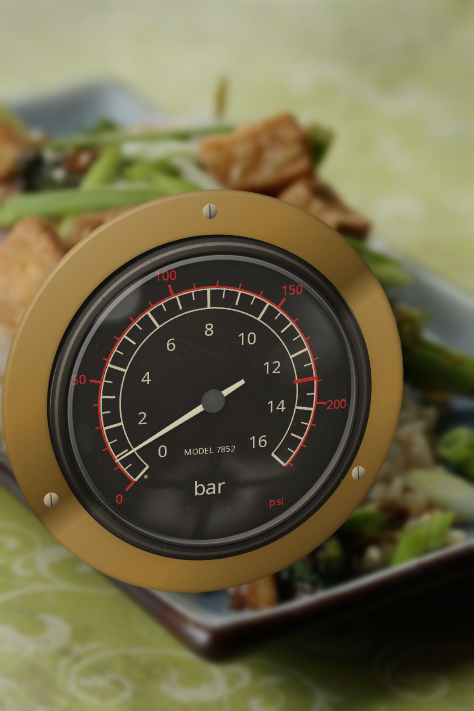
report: 1 (bar)
